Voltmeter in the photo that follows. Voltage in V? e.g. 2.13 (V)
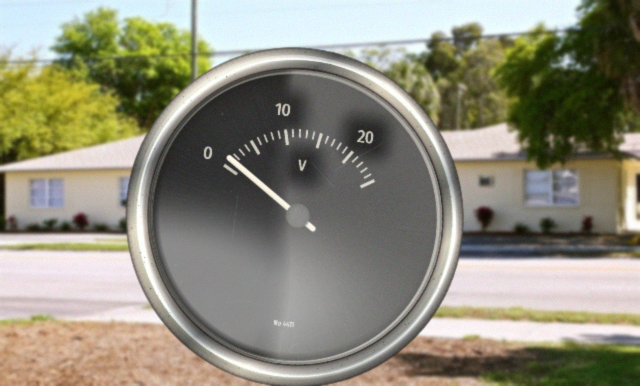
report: 1 (V)
